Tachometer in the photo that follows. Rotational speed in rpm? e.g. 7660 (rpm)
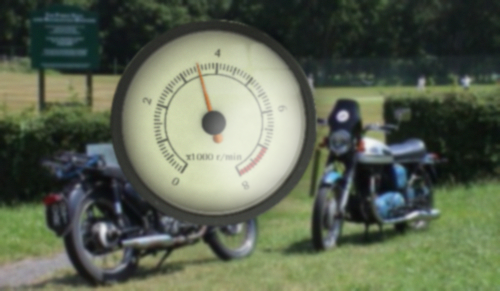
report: 3500 (rpm)
